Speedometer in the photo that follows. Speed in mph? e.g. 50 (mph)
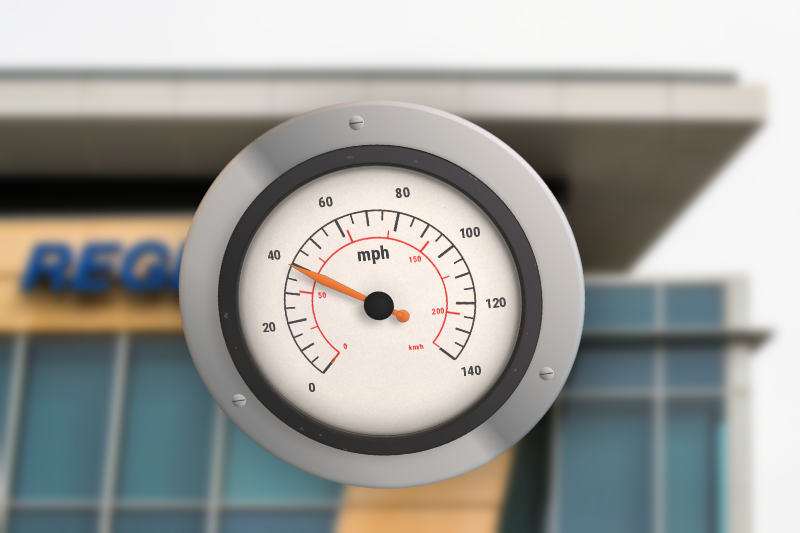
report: 40 (mph)
